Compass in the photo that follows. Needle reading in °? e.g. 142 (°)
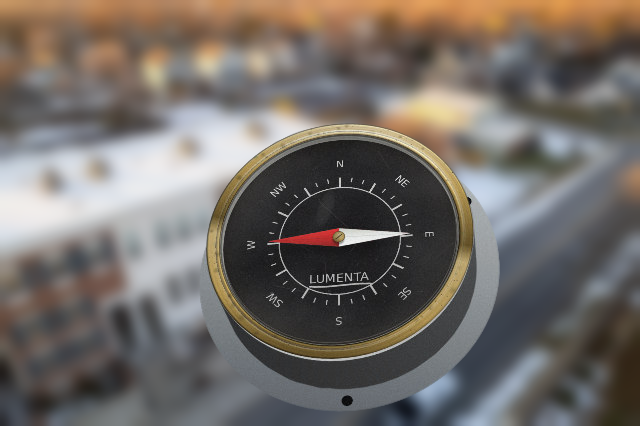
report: 270 (°)
